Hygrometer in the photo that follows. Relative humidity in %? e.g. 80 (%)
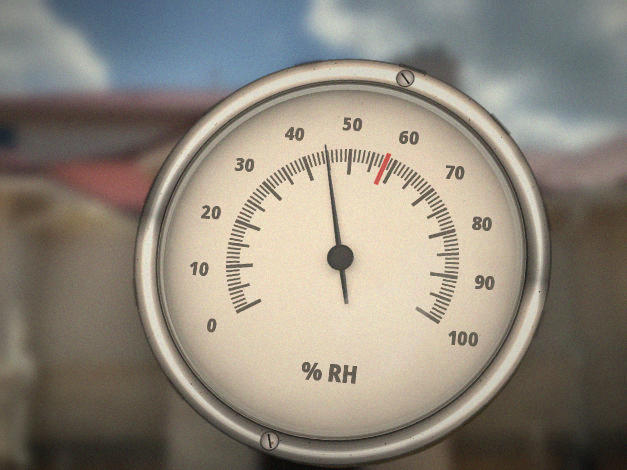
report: 45 (%)
